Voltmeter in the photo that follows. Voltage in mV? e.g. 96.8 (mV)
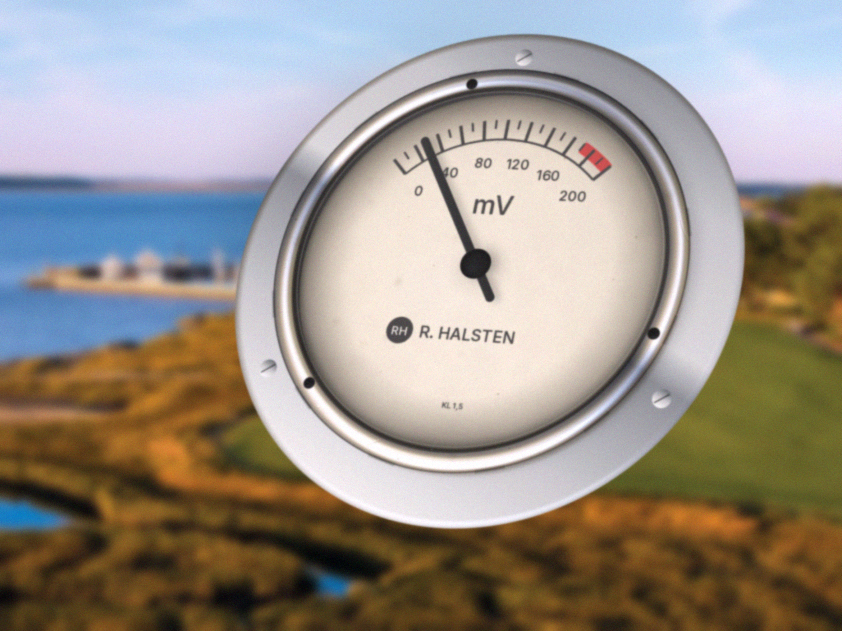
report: 30 (mV)
